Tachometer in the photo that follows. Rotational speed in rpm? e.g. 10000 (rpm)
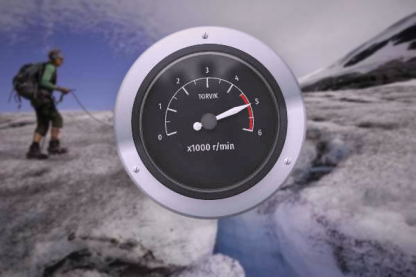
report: 5000 (rpm)
